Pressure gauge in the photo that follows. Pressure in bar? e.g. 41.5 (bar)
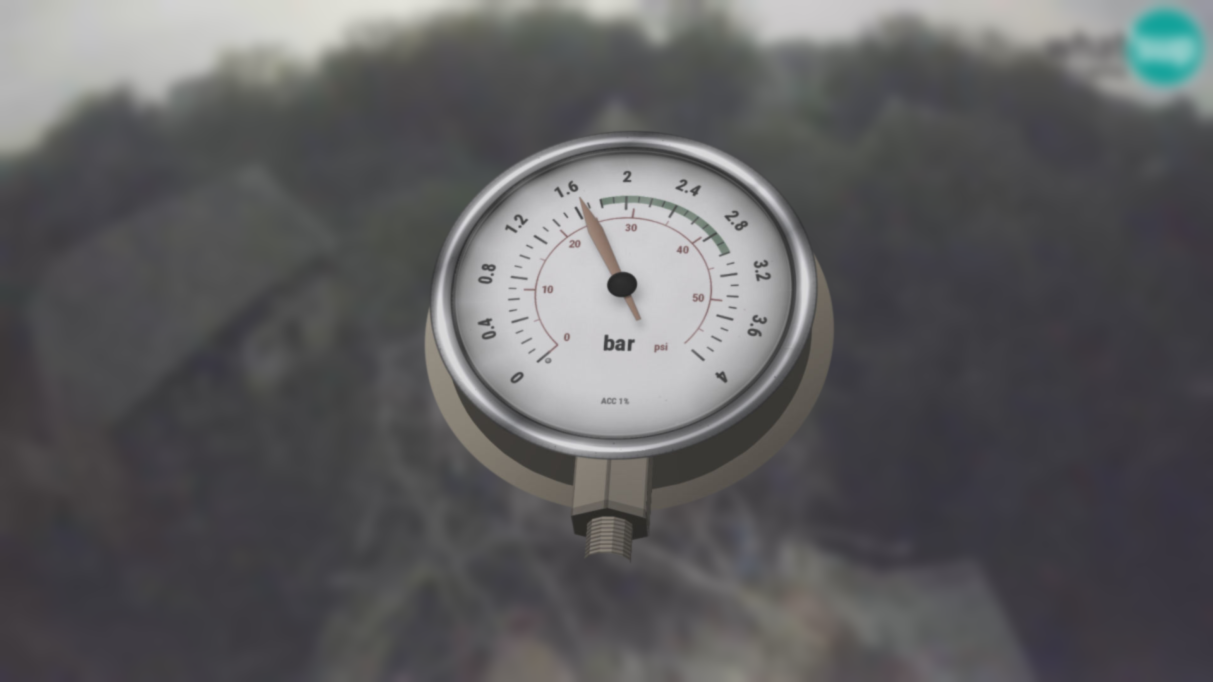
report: 1.65 (bar)
